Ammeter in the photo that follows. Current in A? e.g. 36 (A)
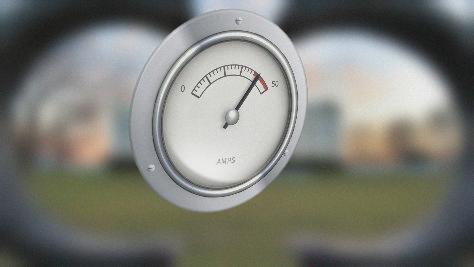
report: 40 (A)
